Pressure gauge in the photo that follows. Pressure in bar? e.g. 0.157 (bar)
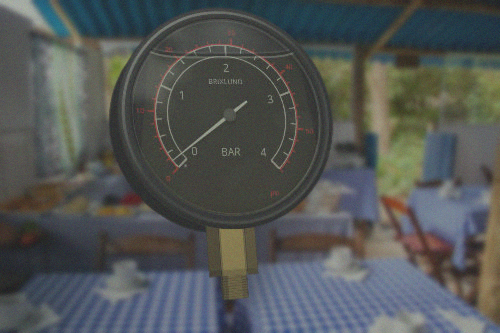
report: 0.1 (bar)
